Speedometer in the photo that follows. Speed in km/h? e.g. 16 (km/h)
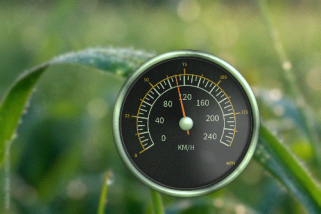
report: 110 (km/h)
